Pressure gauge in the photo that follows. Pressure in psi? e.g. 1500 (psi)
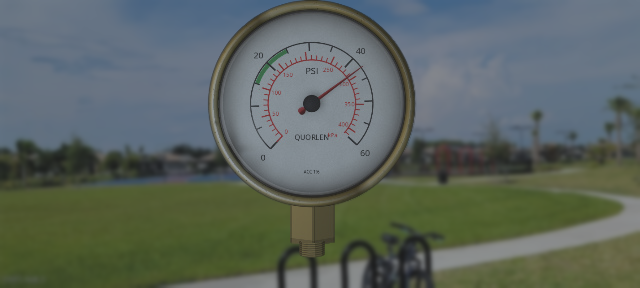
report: 42.5 (psi)
